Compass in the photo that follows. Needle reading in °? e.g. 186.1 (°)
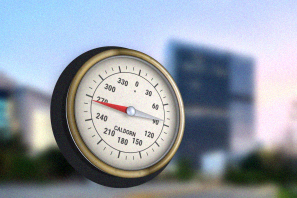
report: 265 (°)
